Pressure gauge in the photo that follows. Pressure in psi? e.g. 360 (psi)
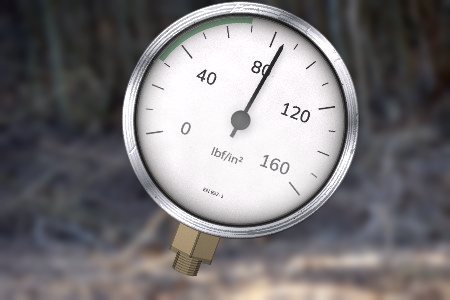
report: 85 (psi)
